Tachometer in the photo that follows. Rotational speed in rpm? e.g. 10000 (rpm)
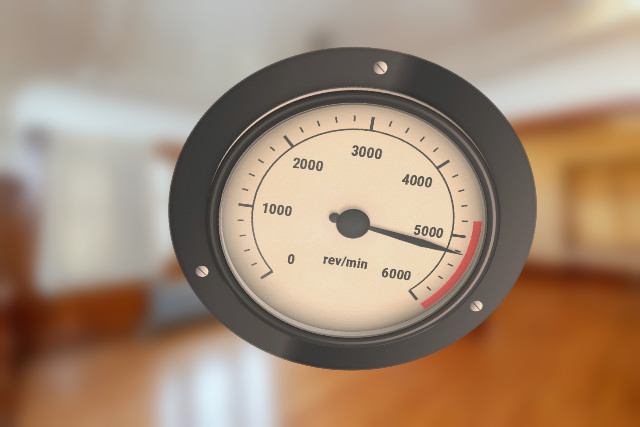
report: 5200 (rpm)
